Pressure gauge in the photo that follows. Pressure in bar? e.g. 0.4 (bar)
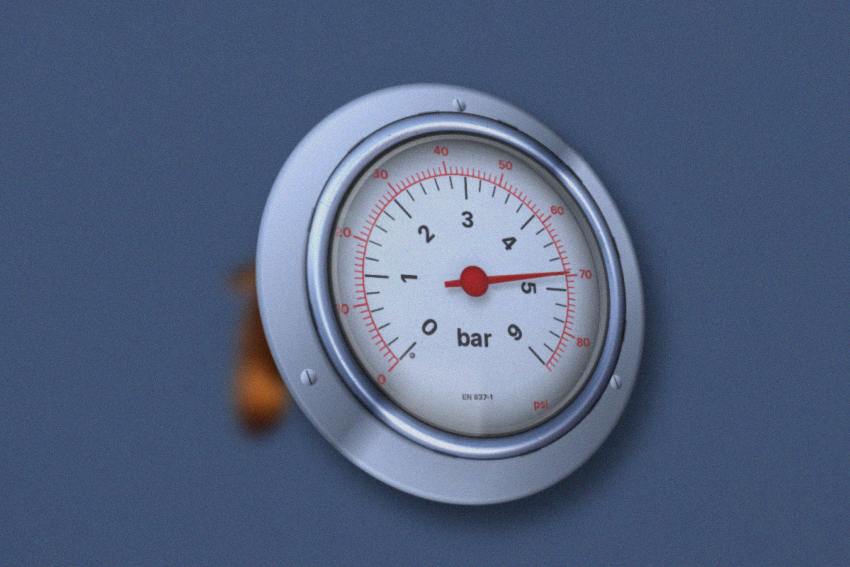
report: 4.8 (bar)
